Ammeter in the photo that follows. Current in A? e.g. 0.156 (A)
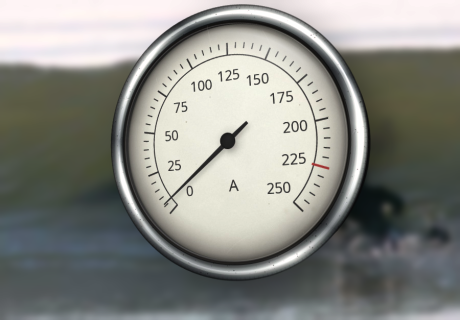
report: 5 (A)
